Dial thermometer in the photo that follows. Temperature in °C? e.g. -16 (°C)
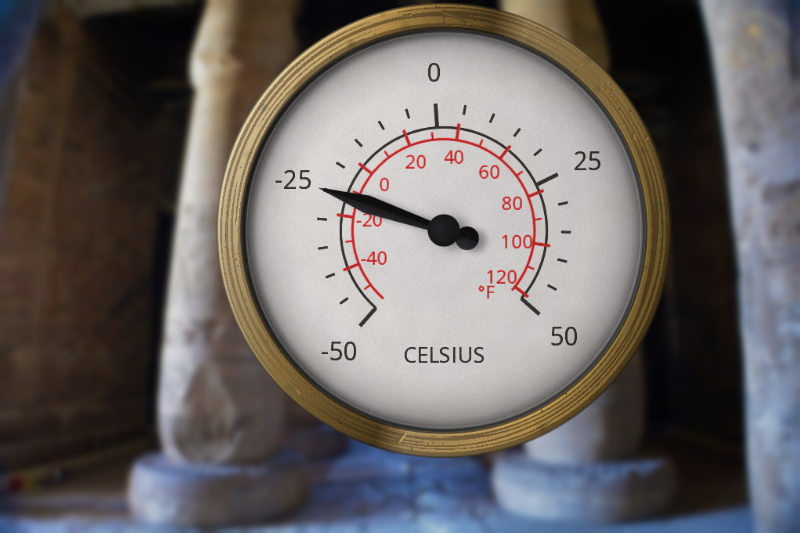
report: -25 (°C)
